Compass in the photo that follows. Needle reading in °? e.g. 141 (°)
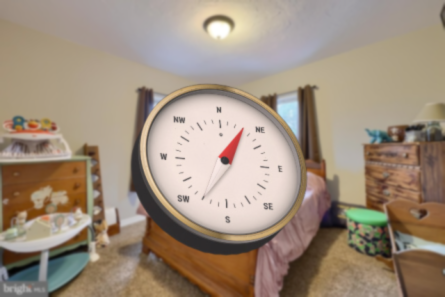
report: 30 (°)
